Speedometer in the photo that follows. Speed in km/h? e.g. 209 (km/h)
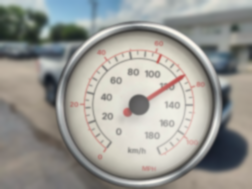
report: 120 (km/h)
